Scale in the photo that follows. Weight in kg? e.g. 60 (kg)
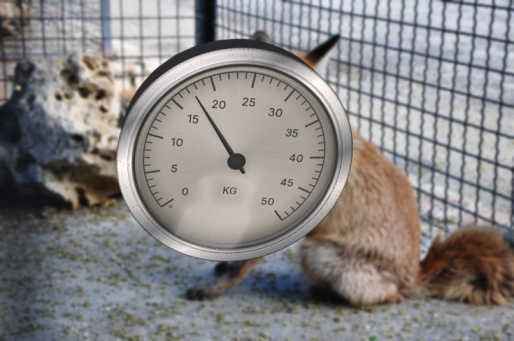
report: 17.5 (kg)
